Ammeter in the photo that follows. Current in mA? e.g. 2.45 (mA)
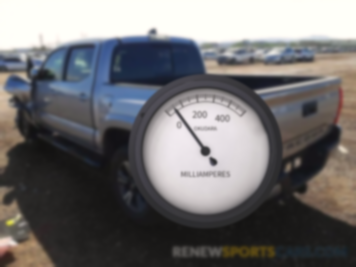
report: 50 (mA)
